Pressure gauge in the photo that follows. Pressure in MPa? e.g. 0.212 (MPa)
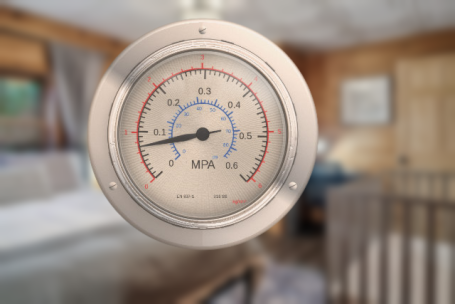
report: 0.07 (MPa)
